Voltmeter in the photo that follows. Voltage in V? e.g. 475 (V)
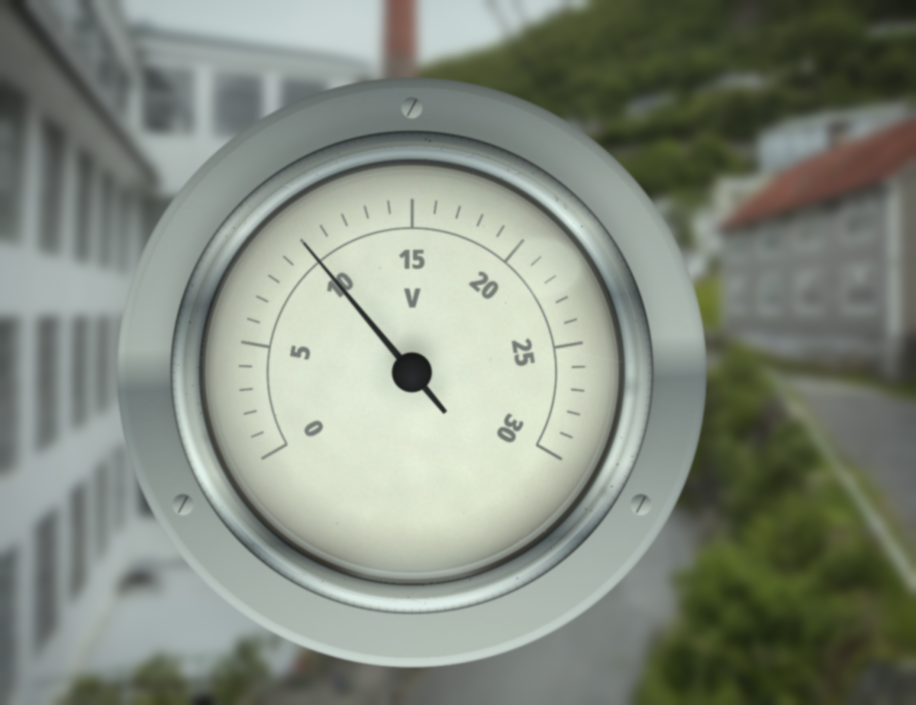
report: 10 (V)
